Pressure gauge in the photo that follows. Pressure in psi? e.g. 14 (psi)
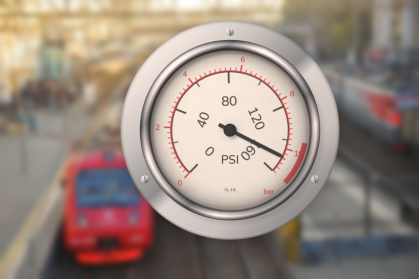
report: 150 (psi)
